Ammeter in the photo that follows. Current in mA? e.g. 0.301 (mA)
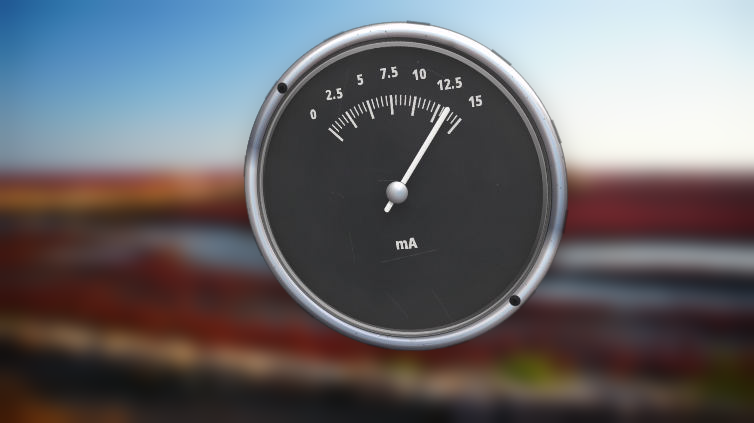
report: 13.5 (mA)
